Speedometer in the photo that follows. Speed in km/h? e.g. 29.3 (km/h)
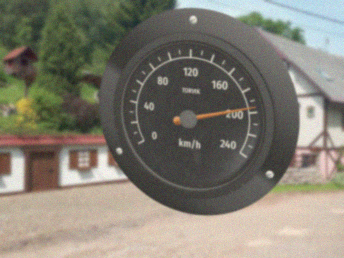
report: 195 (km/h)
